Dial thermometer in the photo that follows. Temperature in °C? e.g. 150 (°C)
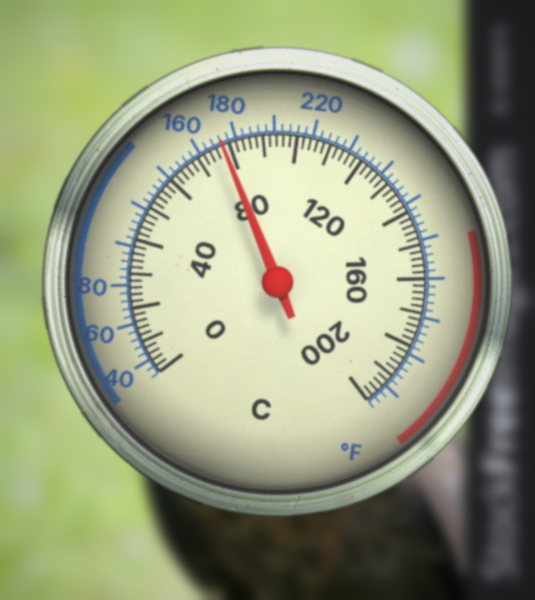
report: 78 (°C)
